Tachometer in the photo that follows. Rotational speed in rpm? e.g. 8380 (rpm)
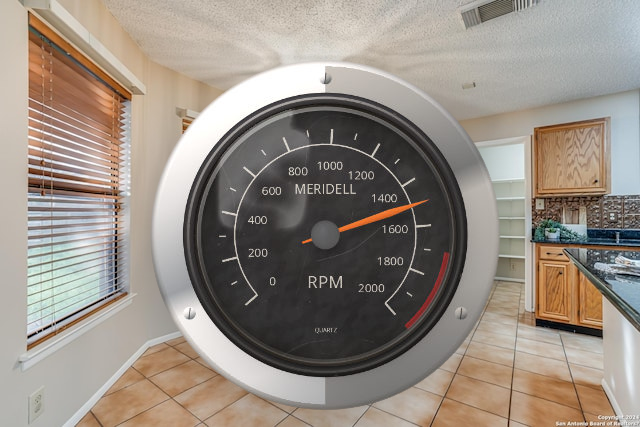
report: 1500 (rpm)
